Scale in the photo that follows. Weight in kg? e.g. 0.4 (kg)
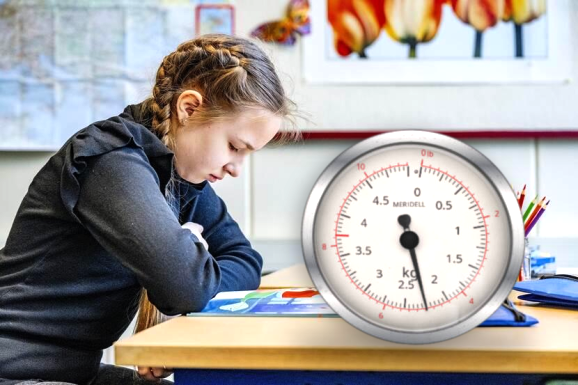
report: 2.25 (kg)
